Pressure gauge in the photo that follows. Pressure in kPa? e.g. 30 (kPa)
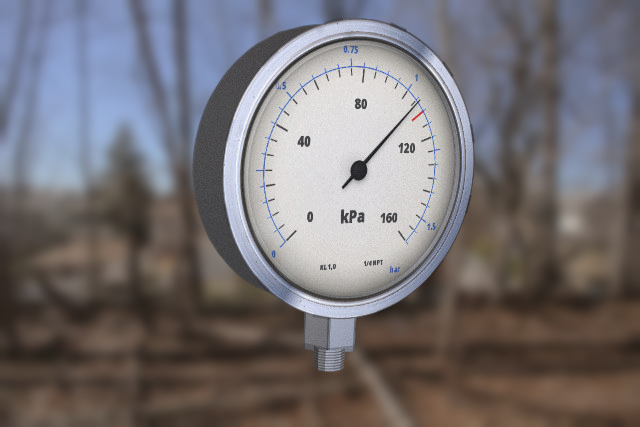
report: 105 (kPa)
